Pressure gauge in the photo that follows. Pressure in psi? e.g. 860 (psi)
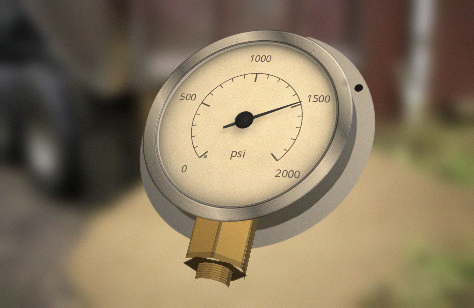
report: 1500 (psi)
